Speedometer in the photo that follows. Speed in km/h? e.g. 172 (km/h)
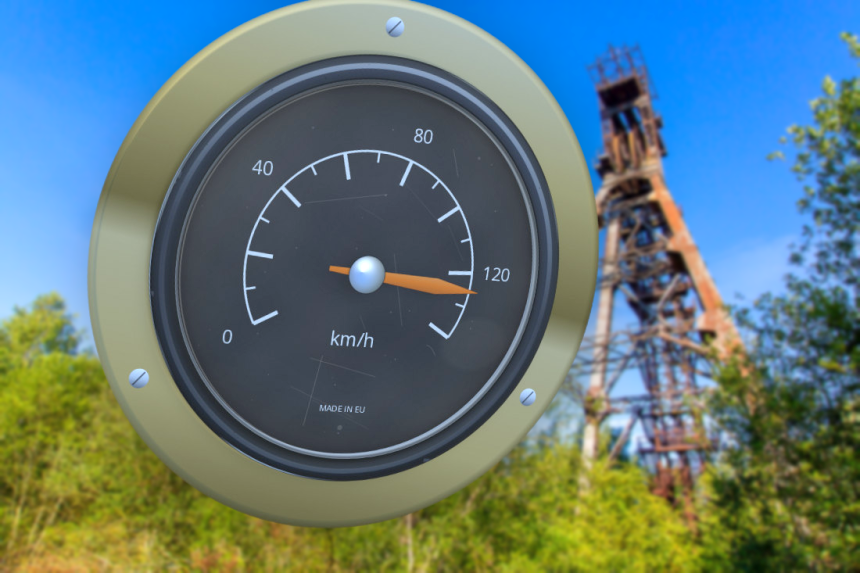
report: 125 (km/h)
